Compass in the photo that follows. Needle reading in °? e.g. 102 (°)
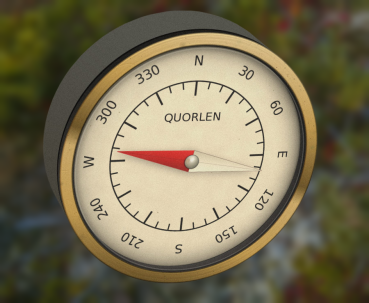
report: 280 (°)
